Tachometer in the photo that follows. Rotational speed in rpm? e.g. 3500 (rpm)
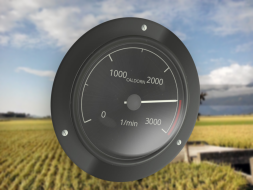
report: 2500 (rpm)
